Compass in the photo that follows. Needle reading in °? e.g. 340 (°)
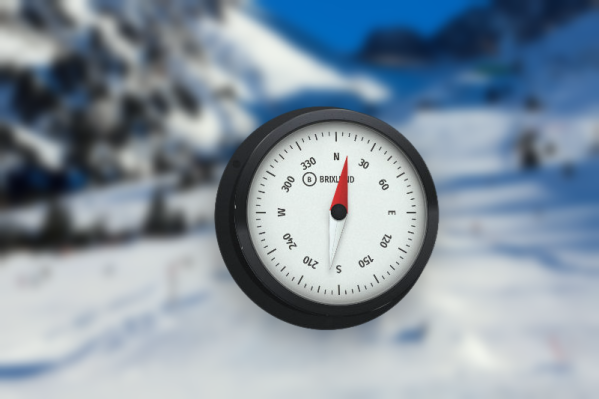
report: 10 (°)
